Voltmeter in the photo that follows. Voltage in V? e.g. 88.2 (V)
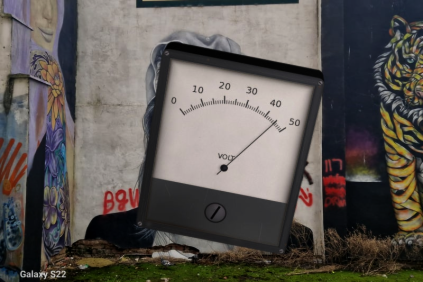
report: 45 (V)
